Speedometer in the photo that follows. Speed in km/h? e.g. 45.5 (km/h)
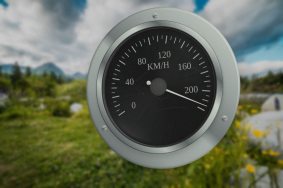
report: 215 (km/h)
